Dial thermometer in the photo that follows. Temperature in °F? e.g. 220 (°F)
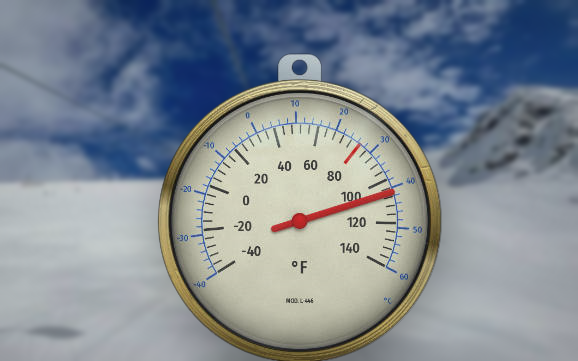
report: 106 (°F)
